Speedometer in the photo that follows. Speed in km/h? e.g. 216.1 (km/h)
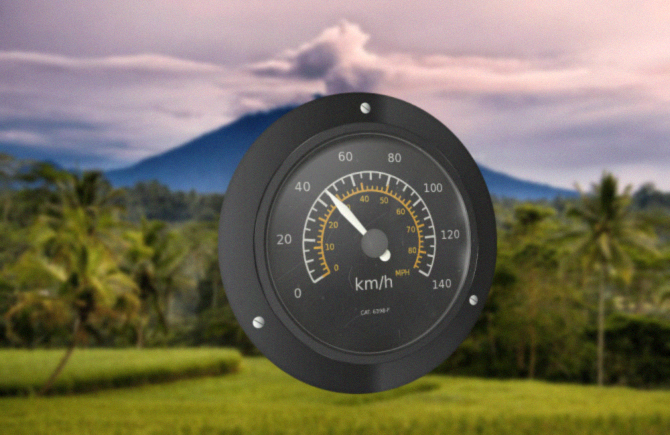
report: 45 (km/h)
